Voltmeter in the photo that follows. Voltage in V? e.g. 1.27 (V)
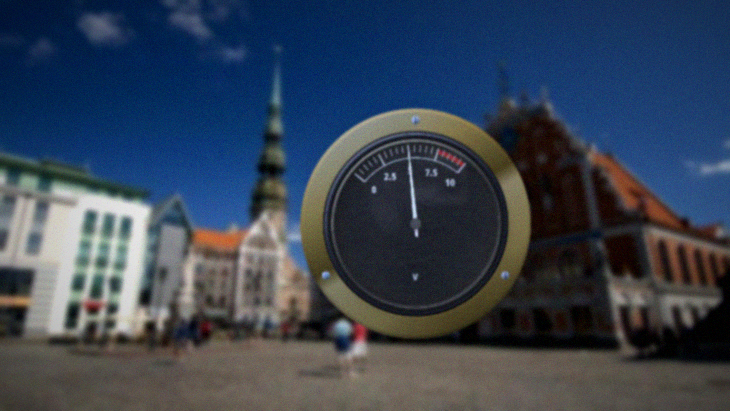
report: 5 (V)
